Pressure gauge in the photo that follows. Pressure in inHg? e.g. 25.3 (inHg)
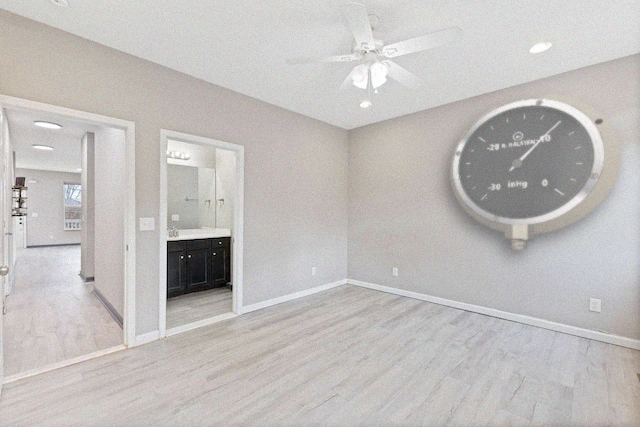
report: -10 (inHg)
